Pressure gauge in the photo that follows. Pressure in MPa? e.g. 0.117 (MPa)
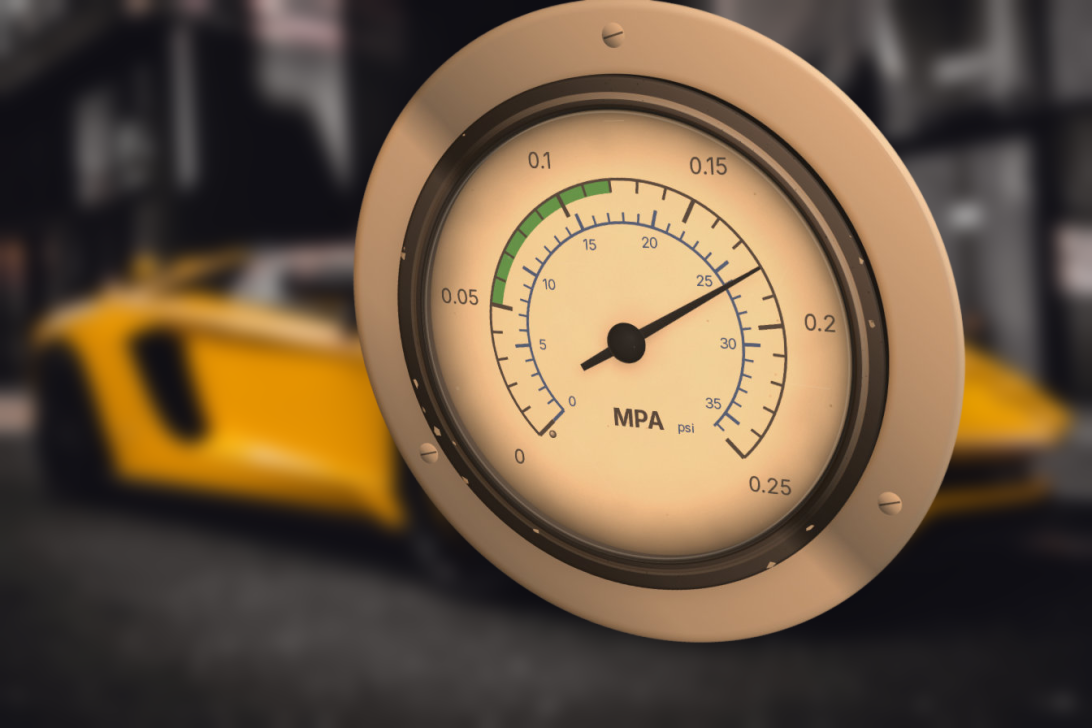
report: 0.18 (MPa)
